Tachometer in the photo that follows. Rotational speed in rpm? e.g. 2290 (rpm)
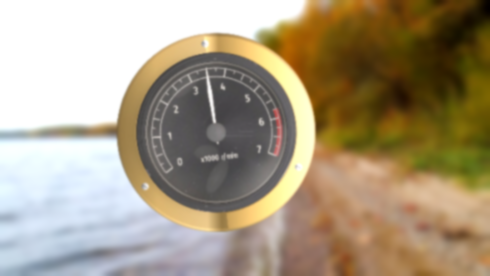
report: 3500 (rpm)
